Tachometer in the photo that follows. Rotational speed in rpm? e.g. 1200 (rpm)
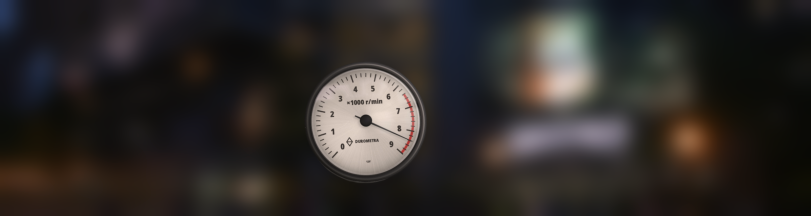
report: 8400 (rpm)
